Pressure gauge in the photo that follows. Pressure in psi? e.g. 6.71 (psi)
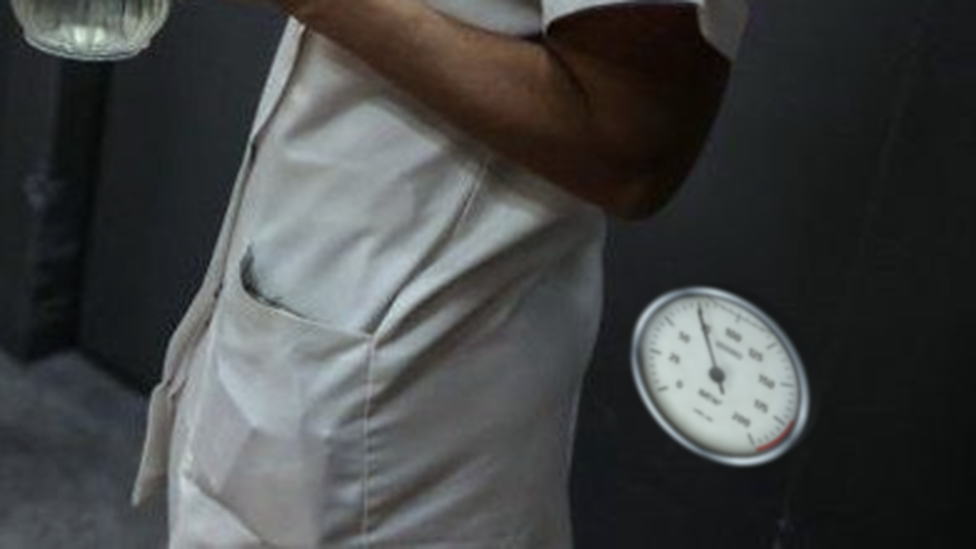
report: 75 (psi)
